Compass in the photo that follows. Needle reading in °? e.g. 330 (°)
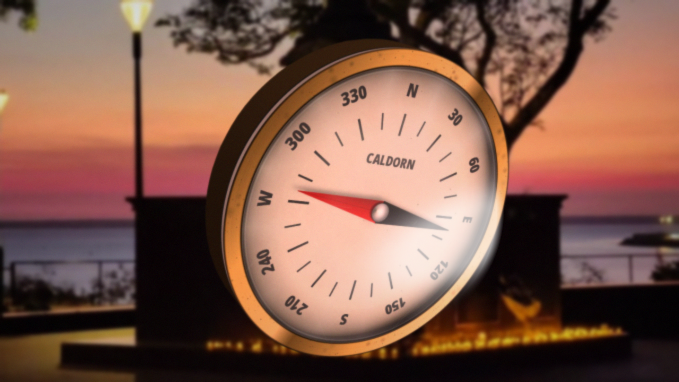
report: 277.5 (°)
